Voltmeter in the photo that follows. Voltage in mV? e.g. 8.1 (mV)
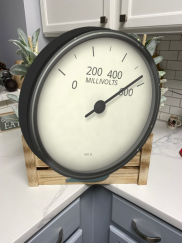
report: 550 (mV)
